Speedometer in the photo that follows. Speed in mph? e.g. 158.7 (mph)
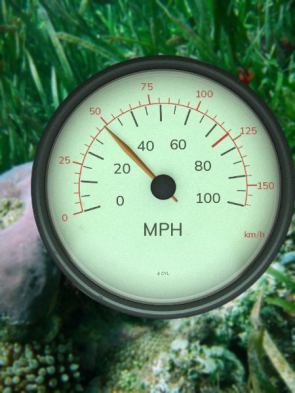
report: 30 (mph)
